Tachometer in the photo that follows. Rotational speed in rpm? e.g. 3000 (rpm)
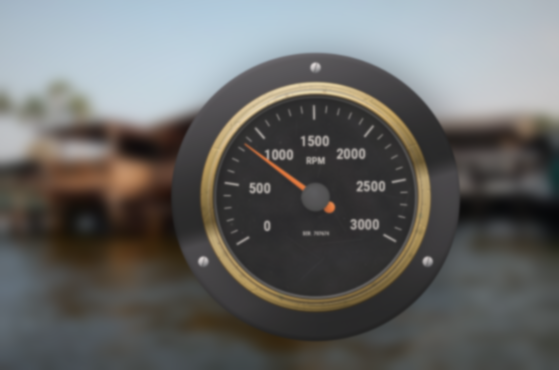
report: 850 (rpm)
